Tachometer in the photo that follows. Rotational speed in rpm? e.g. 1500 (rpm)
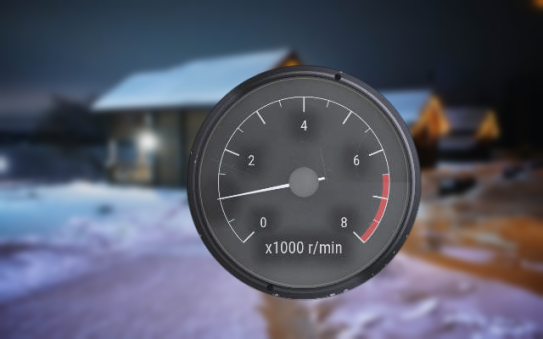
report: 1000 (rpm)
